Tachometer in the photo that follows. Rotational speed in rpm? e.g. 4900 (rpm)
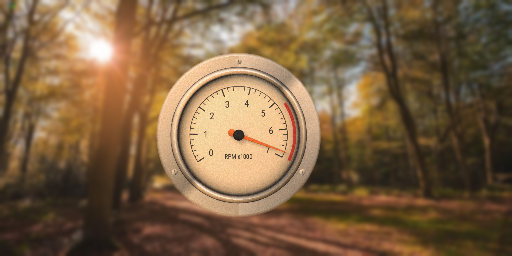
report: 6800 (rpm)
